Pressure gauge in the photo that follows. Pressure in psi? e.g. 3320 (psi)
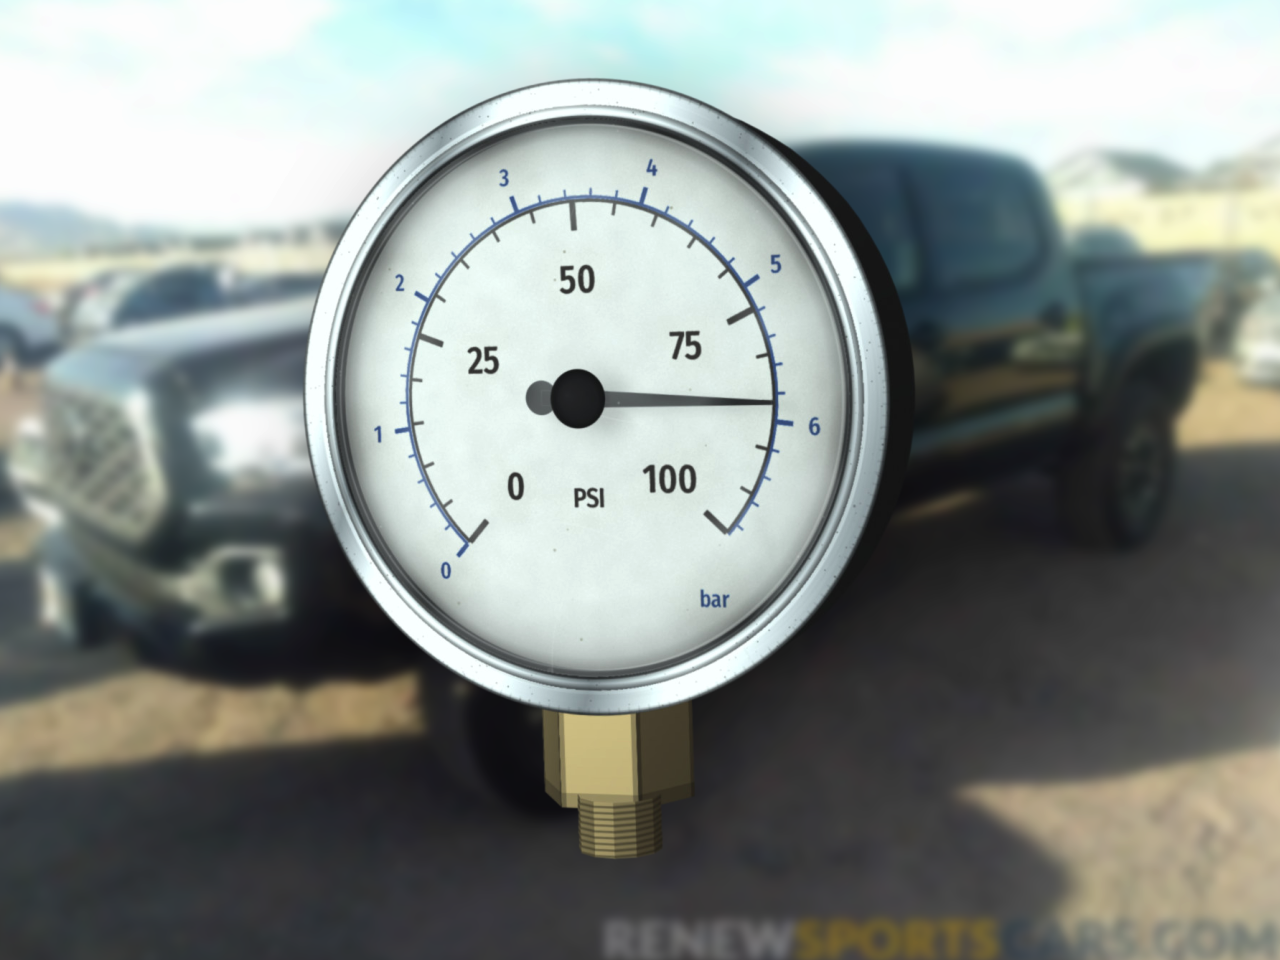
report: 85 (psi)
